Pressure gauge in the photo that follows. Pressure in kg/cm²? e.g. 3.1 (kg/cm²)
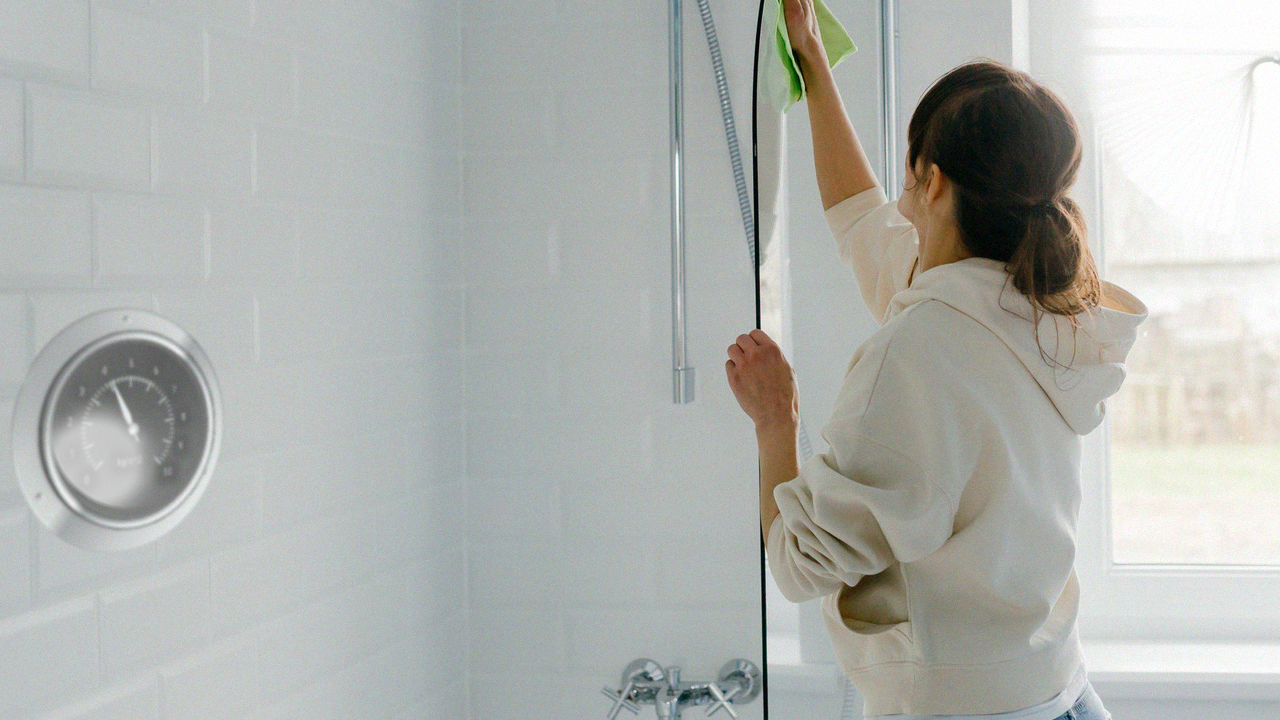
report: 4 (kg/cm²)
